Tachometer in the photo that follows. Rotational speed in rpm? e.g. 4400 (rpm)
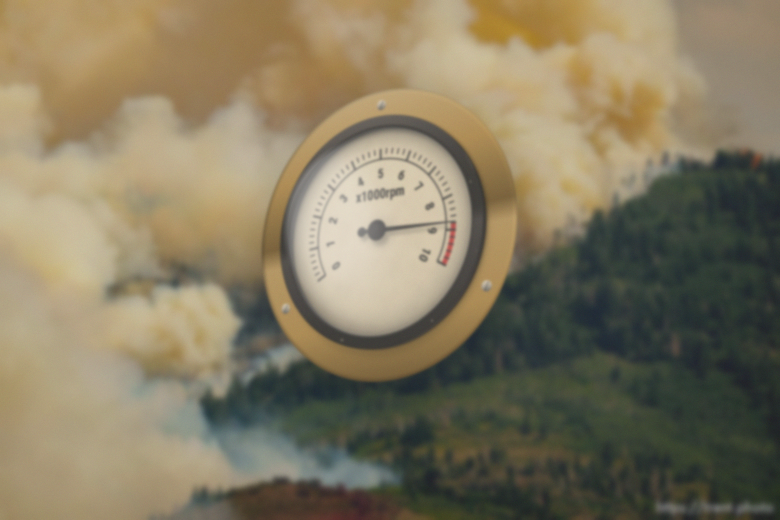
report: 8800 (rpm)
